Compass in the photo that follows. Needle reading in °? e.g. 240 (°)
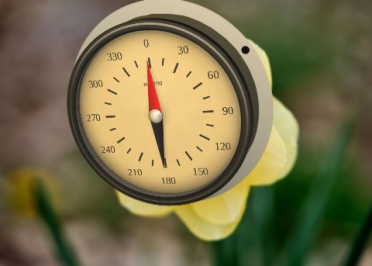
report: 0 (°)
